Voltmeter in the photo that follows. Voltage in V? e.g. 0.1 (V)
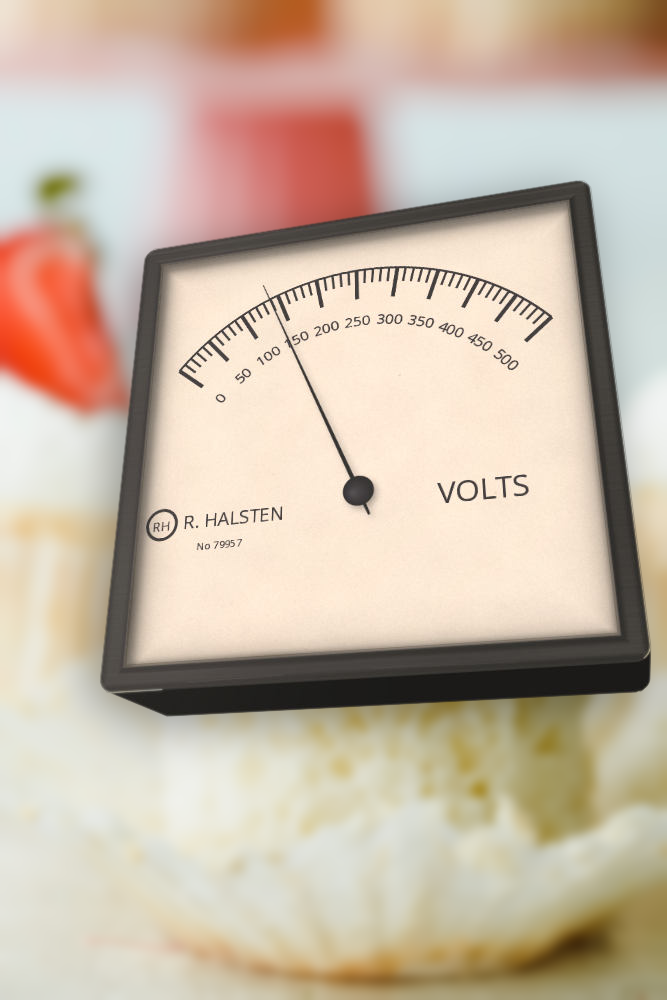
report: 140 (V)
